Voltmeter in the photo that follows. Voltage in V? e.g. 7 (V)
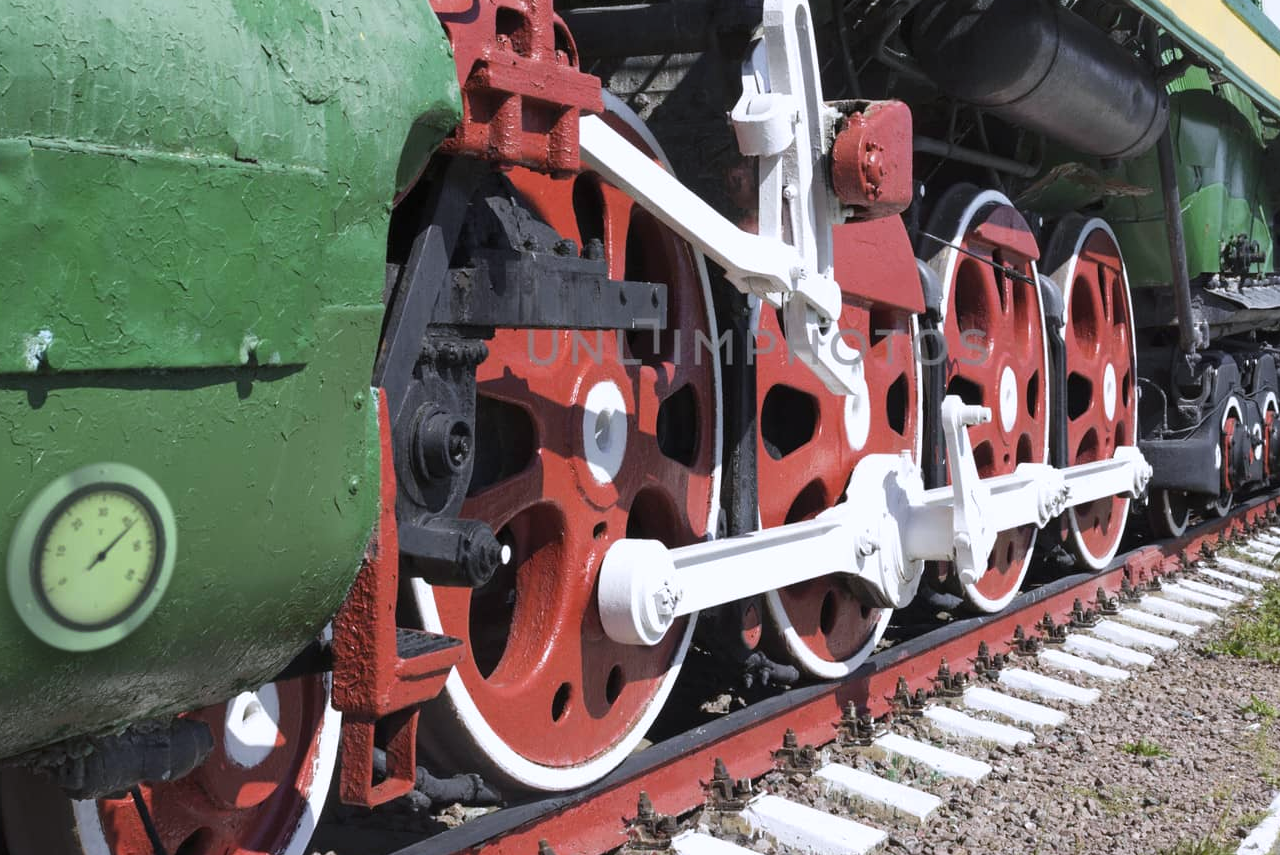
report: 42 (V)
